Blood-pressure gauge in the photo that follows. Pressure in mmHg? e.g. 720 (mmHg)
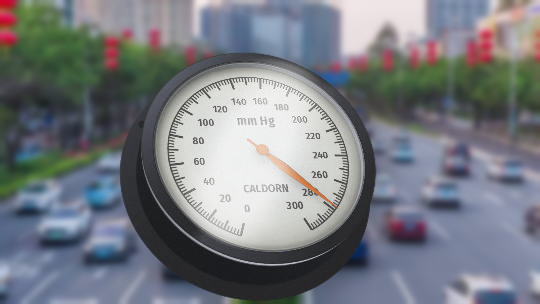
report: 280 (mmHg)
